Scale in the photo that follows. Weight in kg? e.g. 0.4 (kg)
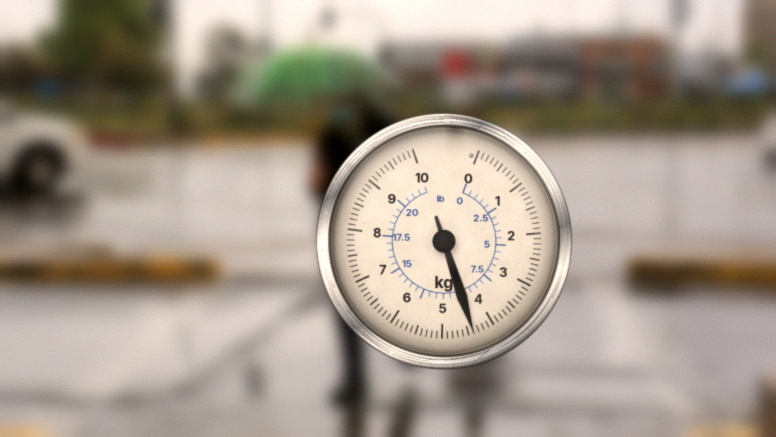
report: 4.4 (kg)
